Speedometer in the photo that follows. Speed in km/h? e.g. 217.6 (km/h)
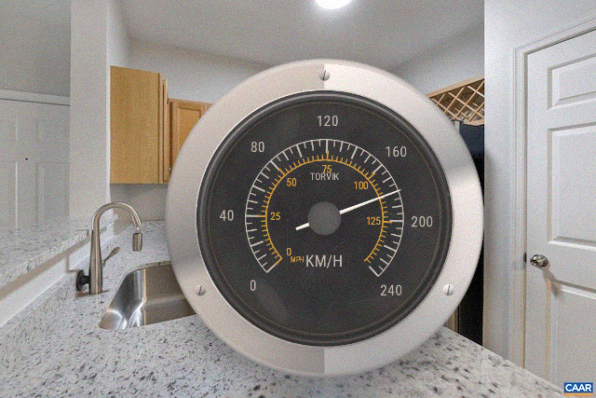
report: 180 (km/h)
